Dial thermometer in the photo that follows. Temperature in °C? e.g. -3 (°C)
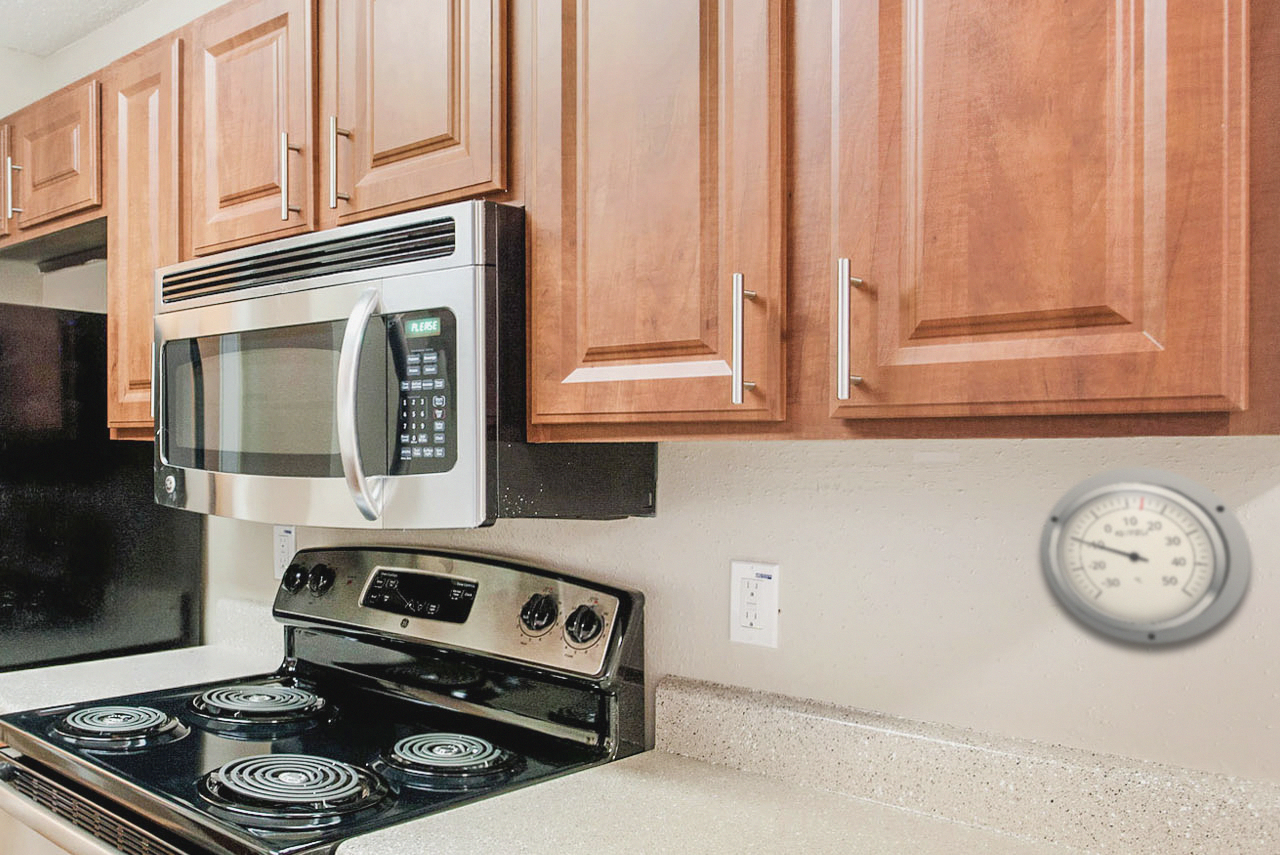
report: -10 (°C)
